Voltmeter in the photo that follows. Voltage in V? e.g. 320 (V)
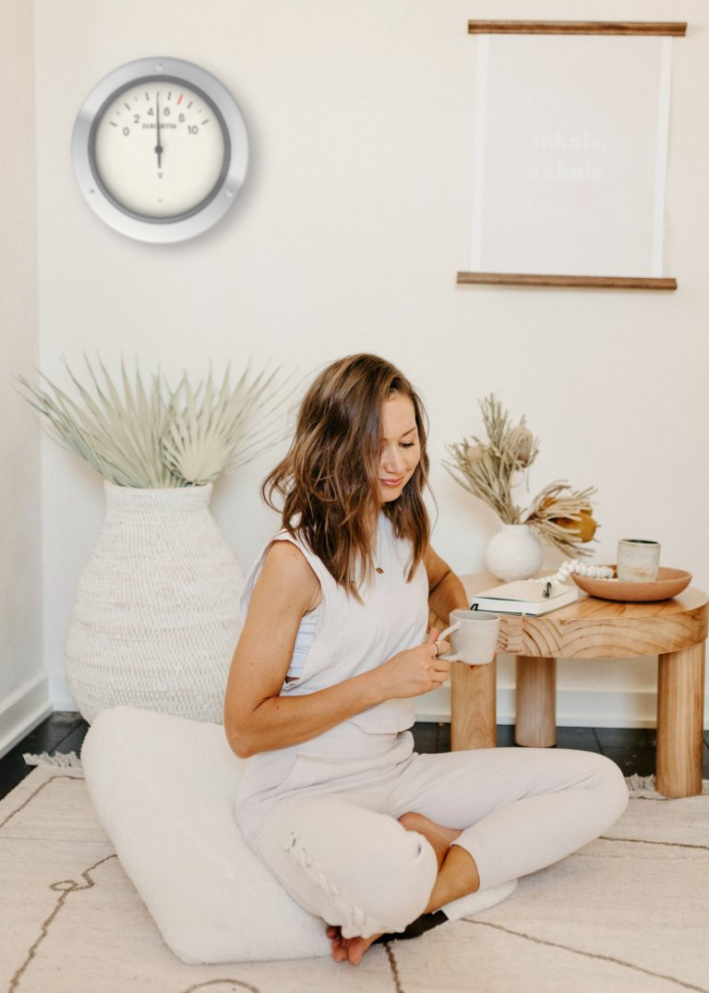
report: 5 (V)
